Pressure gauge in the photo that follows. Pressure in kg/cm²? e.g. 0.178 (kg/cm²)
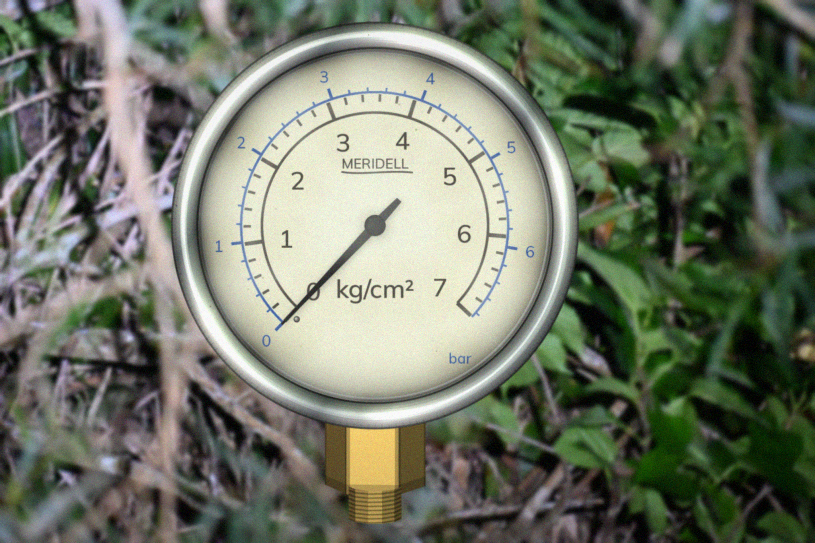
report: 0 (kg/cm²)
